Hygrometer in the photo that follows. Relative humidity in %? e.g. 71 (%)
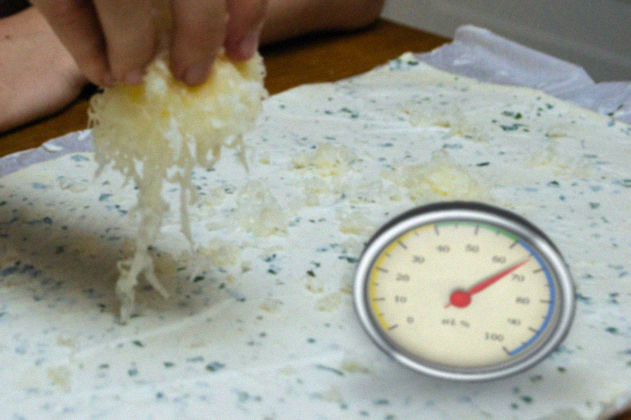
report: 65 (%)
